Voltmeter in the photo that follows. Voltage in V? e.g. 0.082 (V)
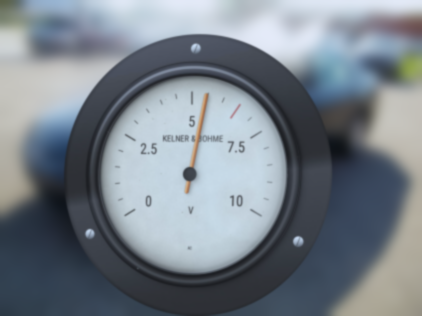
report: 5.5 (V)
